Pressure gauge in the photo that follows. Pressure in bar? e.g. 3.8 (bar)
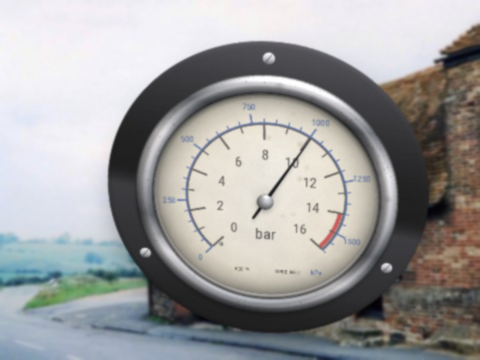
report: 10 (bar)
